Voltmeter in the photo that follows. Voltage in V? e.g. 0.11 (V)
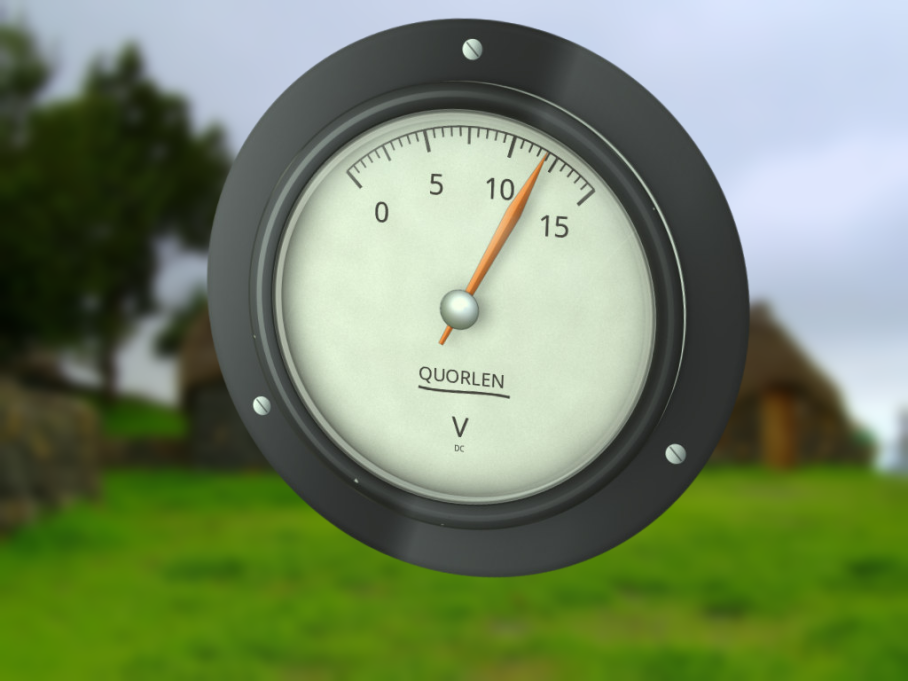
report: 12 (V)
